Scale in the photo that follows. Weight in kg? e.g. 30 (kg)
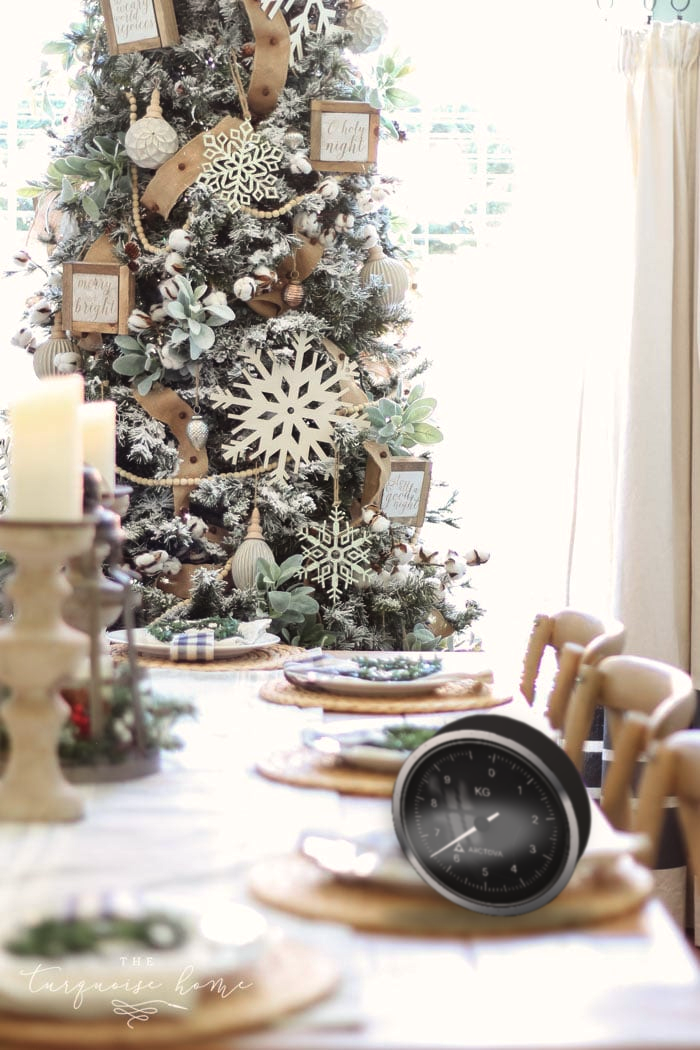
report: 6.5 (kg)
